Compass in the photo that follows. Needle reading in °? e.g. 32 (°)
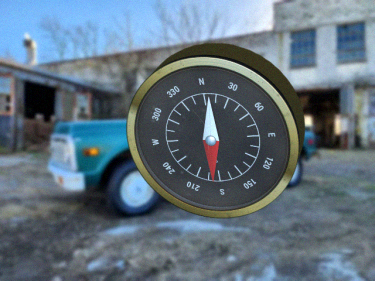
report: 187.5 (°)
